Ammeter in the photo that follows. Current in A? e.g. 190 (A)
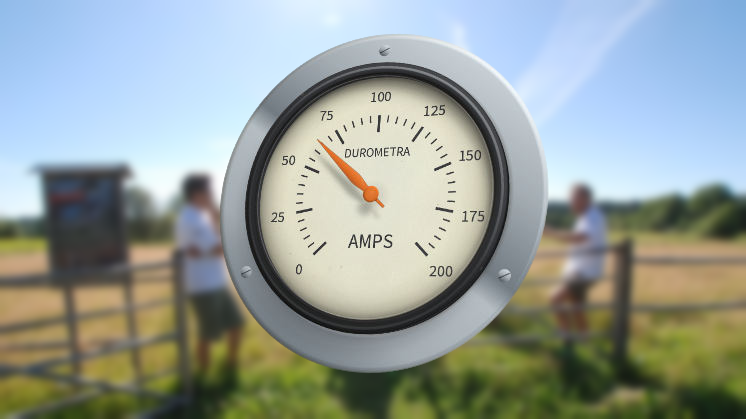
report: 65 (A)
